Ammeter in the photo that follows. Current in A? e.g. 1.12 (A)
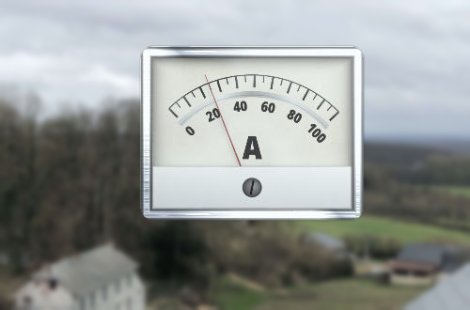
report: 25 (A)
